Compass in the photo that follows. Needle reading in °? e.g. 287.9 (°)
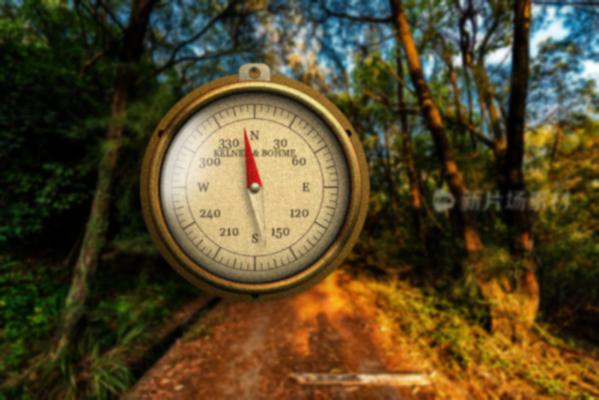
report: 350 (°)
